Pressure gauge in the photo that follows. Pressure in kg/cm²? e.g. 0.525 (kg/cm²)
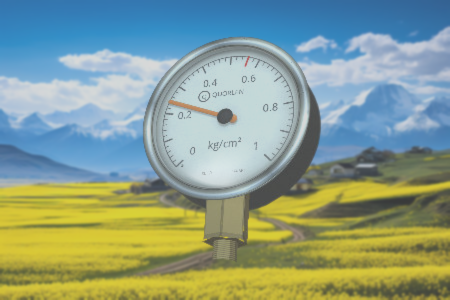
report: 0.24 (kg/cm²)
